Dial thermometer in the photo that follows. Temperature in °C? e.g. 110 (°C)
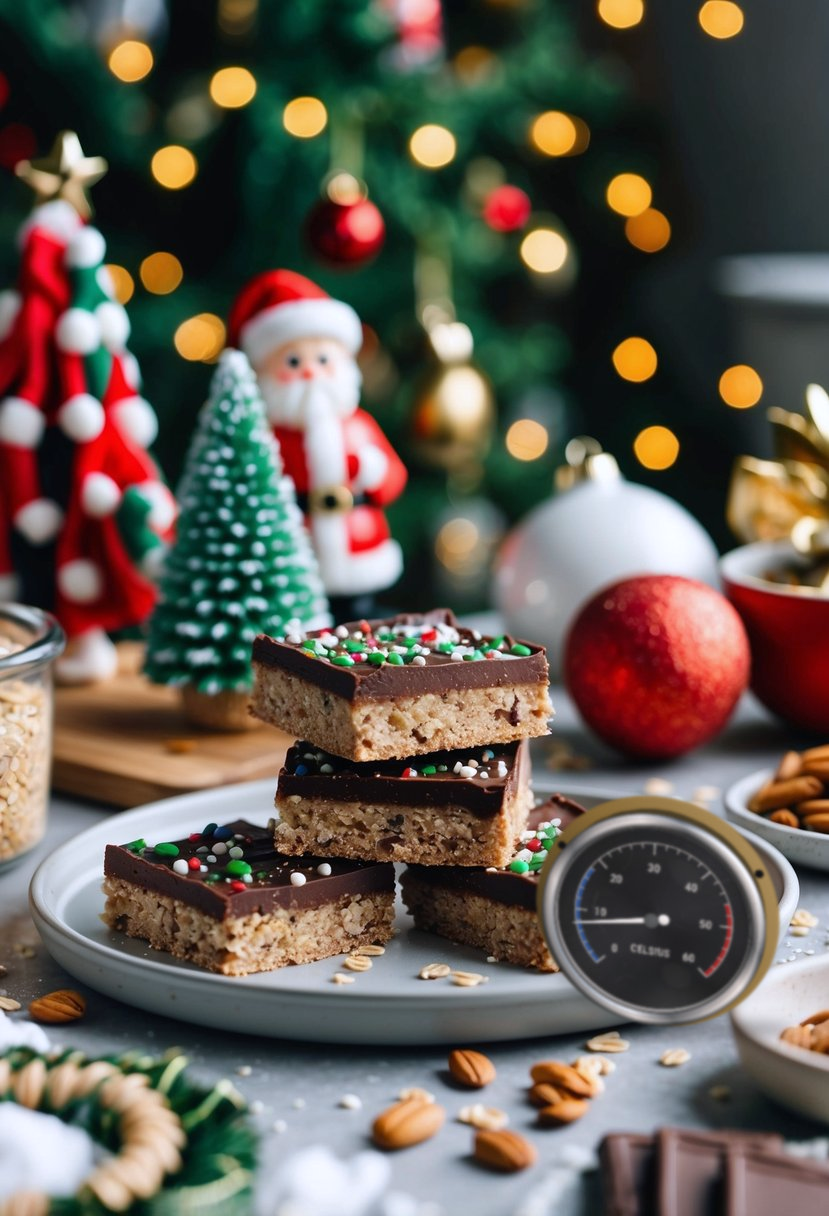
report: 8 (°C)
